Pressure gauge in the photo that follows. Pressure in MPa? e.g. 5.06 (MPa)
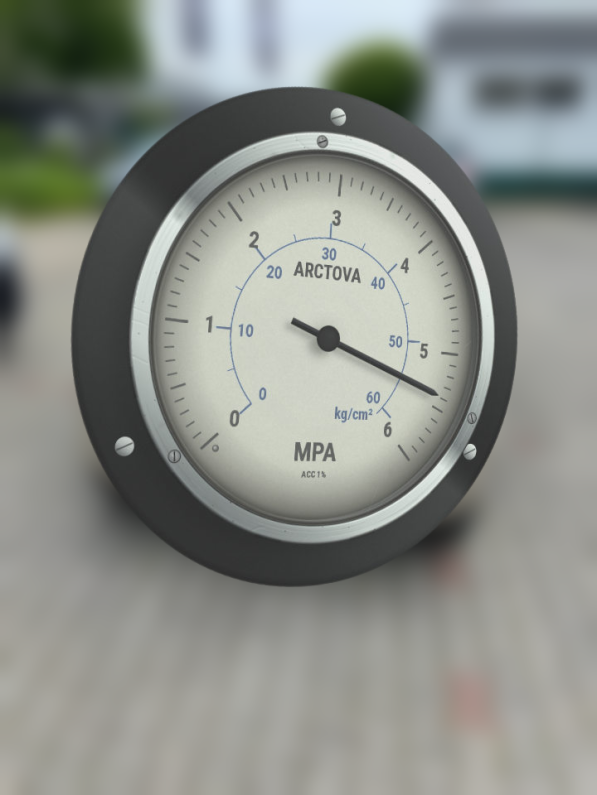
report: 5.4 (MPa)
